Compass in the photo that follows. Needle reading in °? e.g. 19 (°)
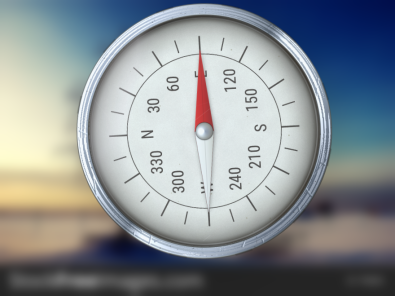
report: 90 (°)
